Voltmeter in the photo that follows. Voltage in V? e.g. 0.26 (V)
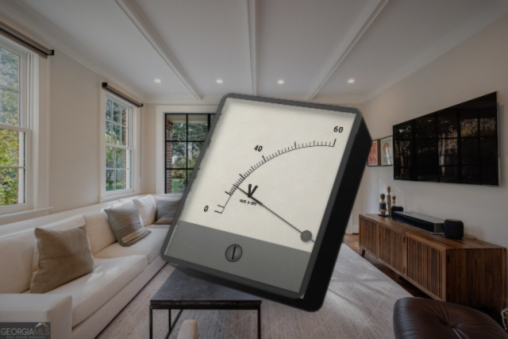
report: 25 (V)
